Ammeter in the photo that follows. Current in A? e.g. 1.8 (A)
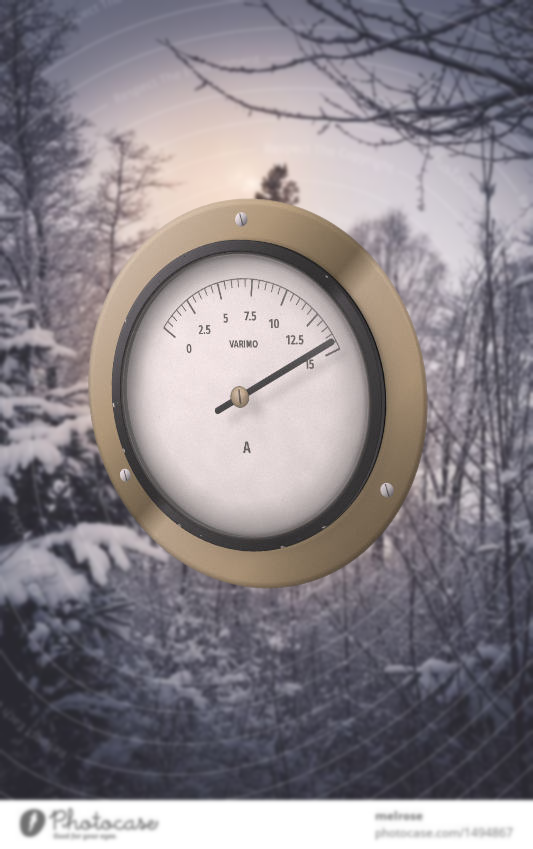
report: 14.5 (A)
